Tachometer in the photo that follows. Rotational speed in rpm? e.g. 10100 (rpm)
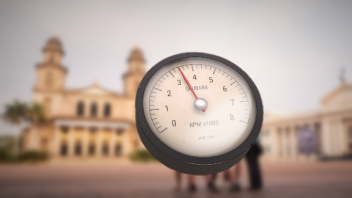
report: 3400 (rpm)
